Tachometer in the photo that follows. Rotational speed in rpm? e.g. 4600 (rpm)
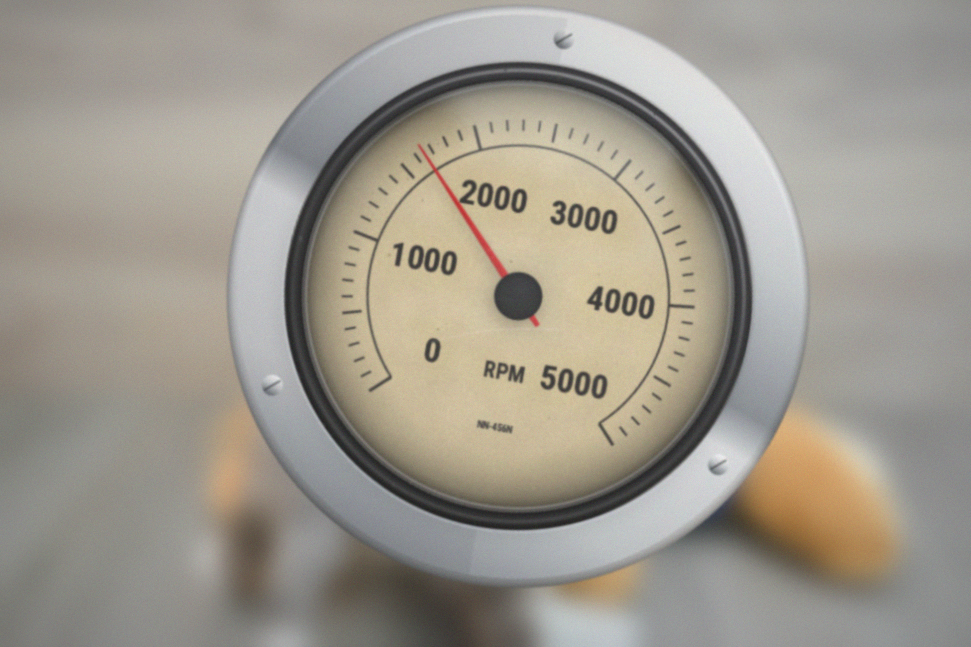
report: 1650 (rpm)
